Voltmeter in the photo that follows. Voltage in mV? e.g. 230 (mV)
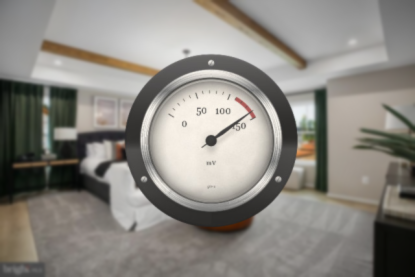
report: 140 (mV)
